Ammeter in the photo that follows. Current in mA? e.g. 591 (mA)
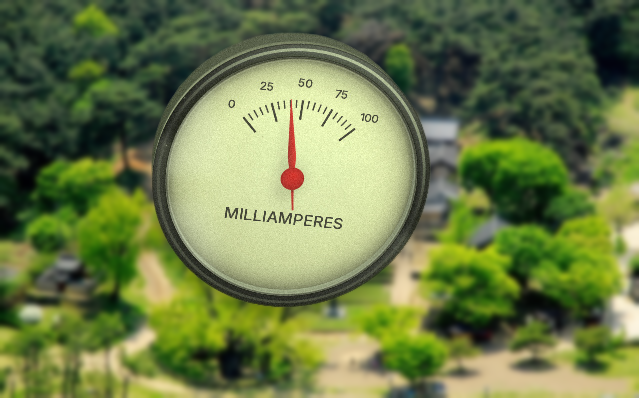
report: 40 (mA)
